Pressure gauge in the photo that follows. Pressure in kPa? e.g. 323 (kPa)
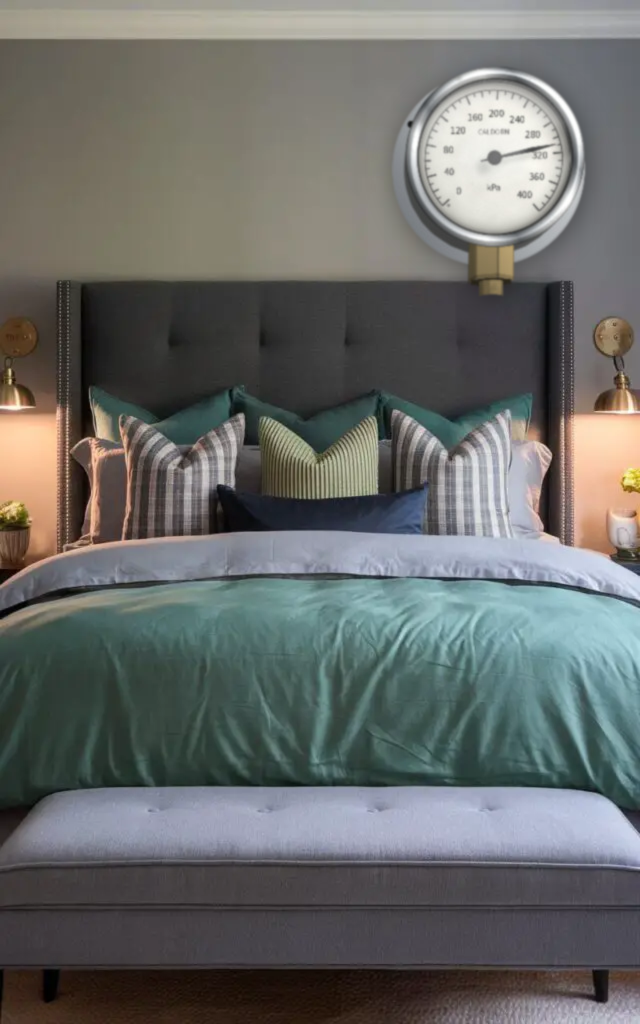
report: 310 (kPa)
